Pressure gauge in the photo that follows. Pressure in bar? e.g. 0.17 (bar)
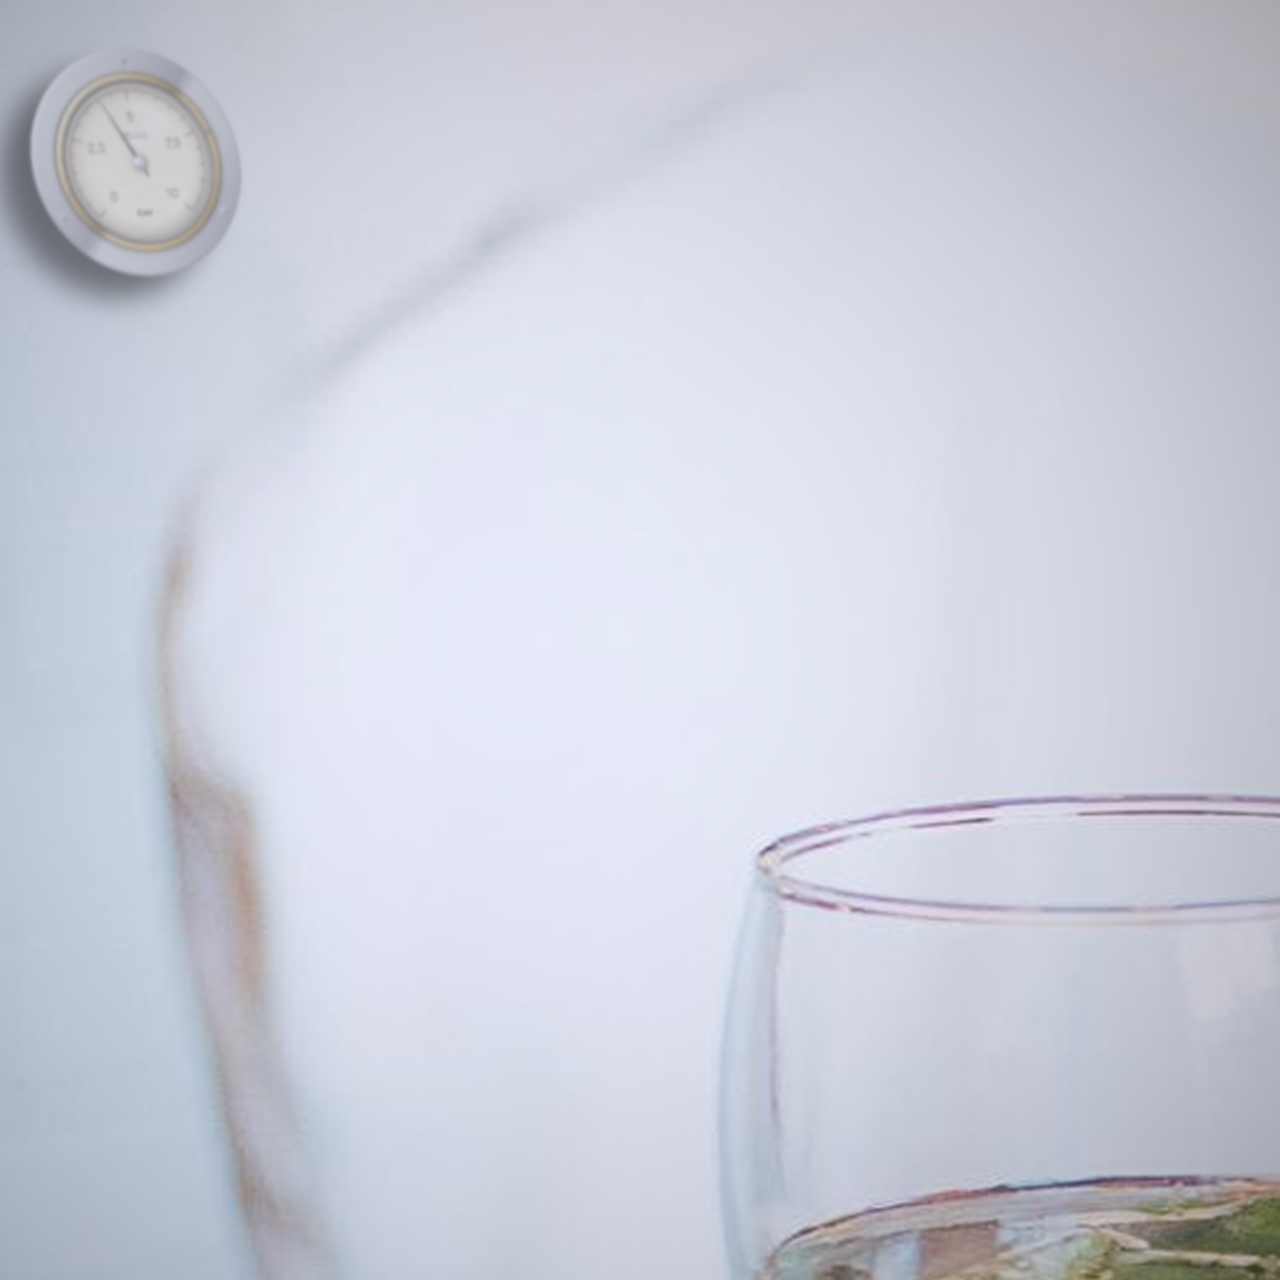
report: 4 (bar)
